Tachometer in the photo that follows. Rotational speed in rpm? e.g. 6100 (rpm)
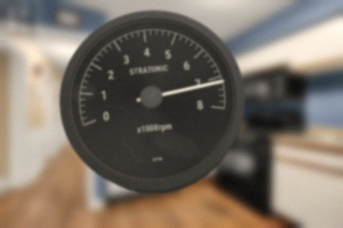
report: 7200 (rpm)
